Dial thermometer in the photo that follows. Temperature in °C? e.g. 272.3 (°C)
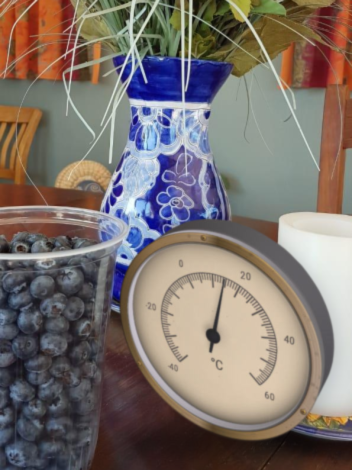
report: 15 (°C)
